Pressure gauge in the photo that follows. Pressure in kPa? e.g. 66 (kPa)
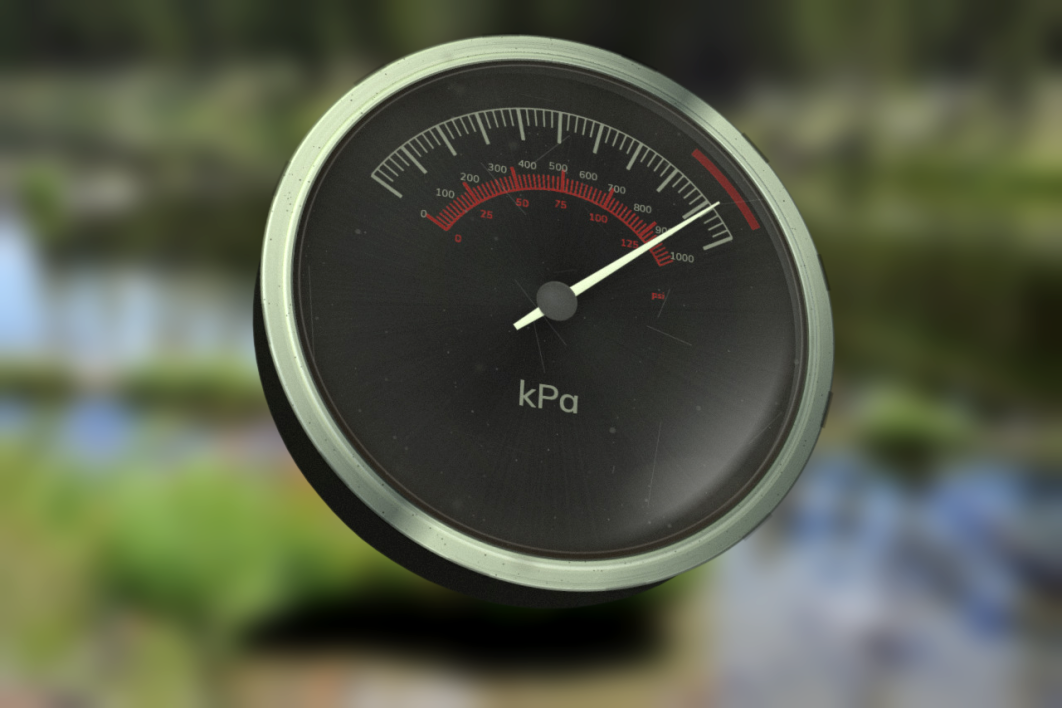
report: 920 (kPa)
